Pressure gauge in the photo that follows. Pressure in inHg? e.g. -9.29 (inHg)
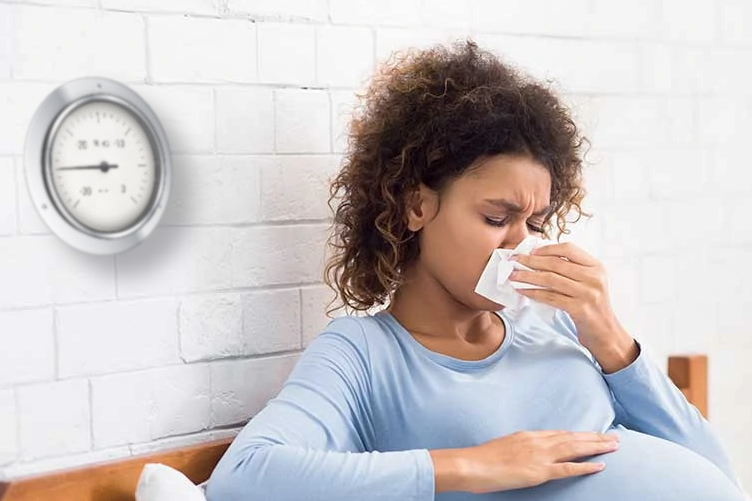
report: -25 (inHg)
